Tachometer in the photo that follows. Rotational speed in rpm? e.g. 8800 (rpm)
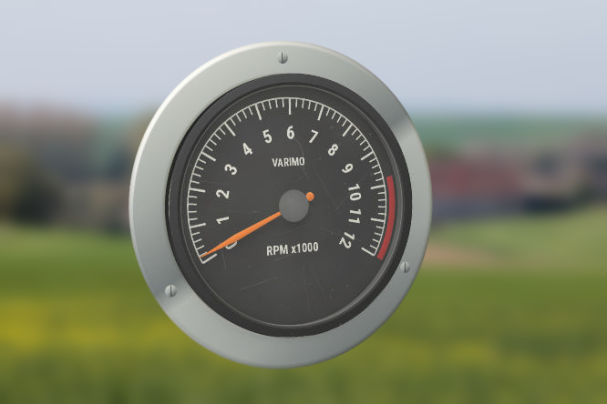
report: 200 (rpm)
